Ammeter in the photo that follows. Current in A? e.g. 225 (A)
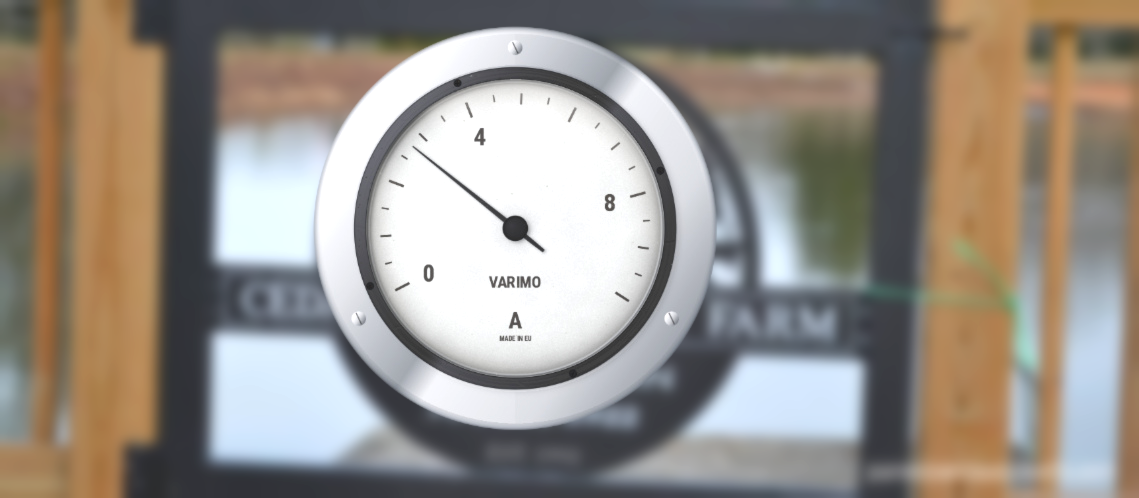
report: 2.75 (A)
